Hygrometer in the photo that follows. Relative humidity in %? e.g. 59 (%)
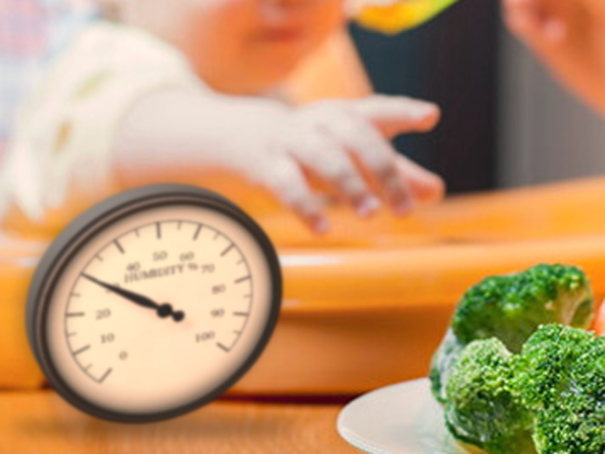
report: 30 (%)
